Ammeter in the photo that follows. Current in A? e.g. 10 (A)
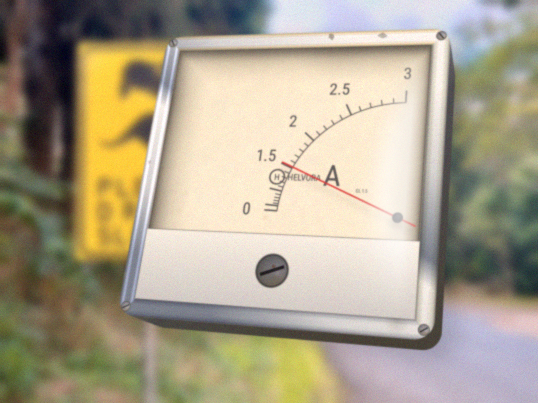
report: 1.5 (A)
